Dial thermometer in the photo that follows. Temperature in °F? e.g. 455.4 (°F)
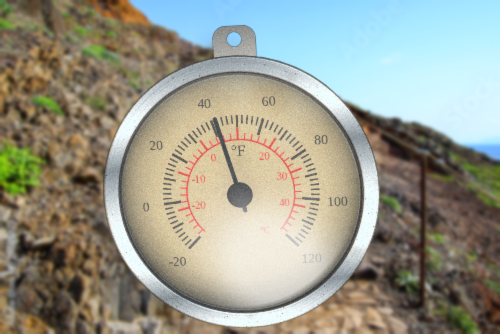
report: 42 (°F)
